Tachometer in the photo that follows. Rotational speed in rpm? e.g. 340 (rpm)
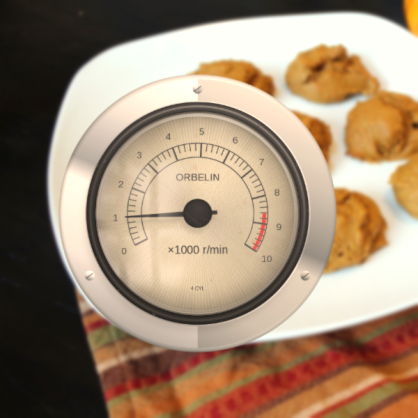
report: 1000 (rpm)
